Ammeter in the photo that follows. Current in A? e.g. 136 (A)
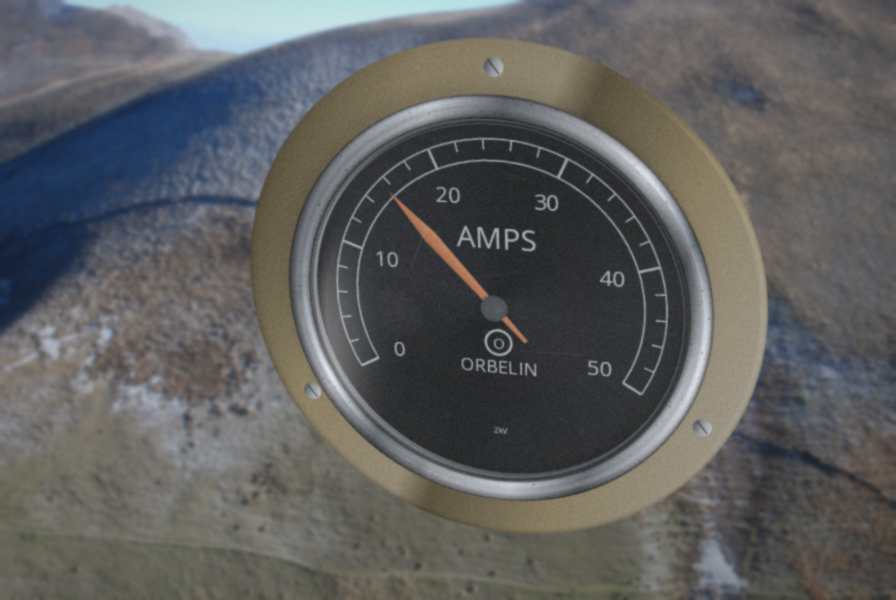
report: 16 (A)
